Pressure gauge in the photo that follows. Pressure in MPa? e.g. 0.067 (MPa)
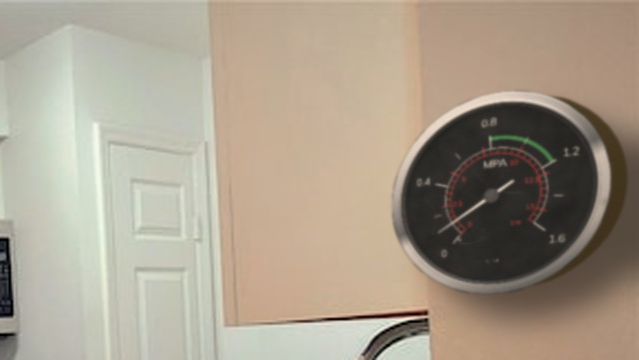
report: 0.1 (MPa)
